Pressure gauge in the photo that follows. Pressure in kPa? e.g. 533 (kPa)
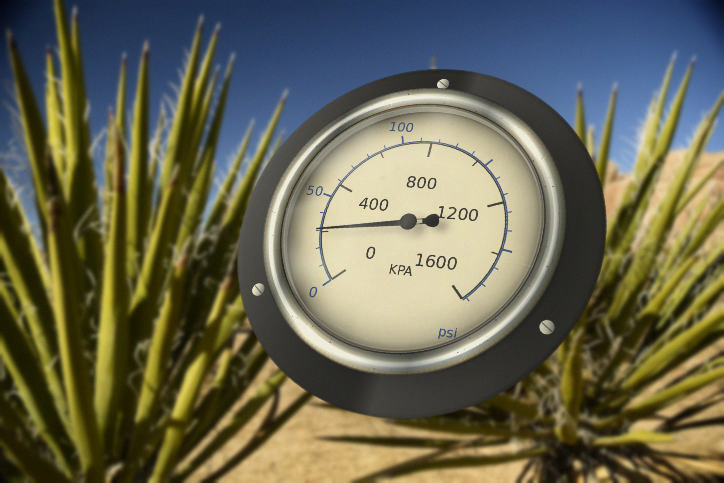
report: 200 (kPa)
